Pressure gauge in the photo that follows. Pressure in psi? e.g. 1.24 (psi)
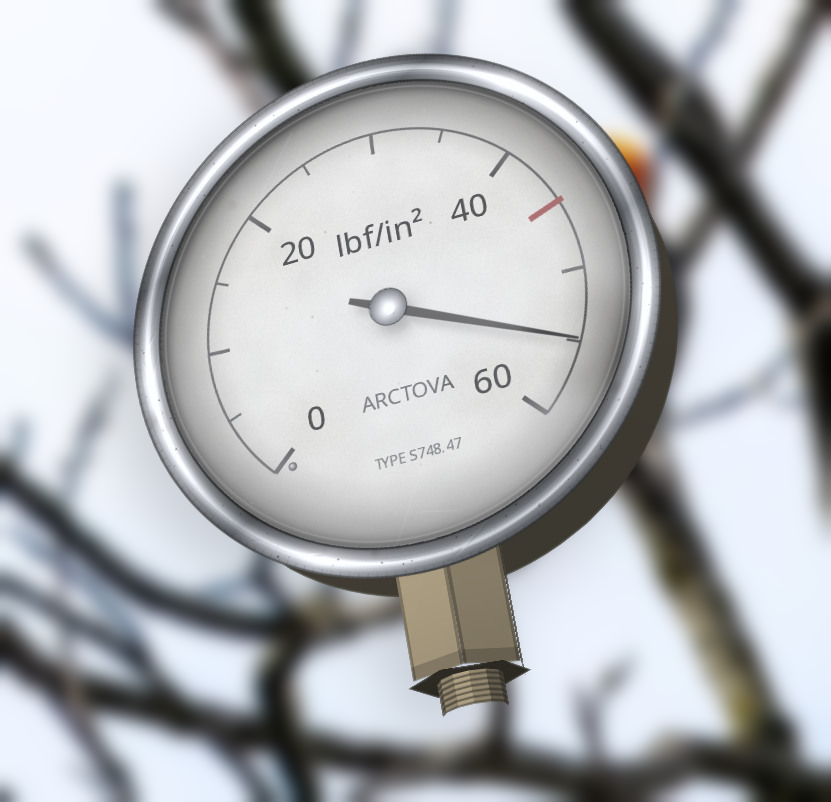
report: 55 (psi)
